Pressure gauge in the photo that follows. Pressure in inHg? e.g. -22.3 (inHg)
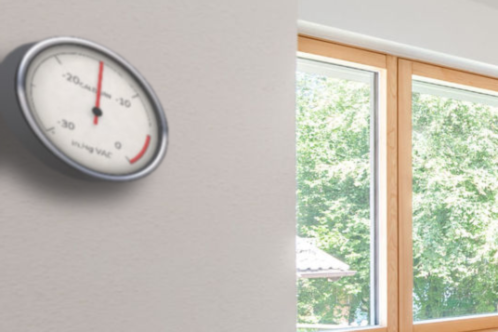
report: -15 (inHg)
